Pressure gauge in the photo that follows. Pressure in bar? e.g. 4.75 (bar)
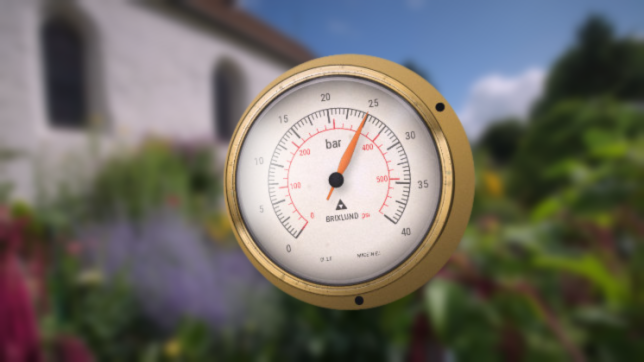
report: 25 (bar)
